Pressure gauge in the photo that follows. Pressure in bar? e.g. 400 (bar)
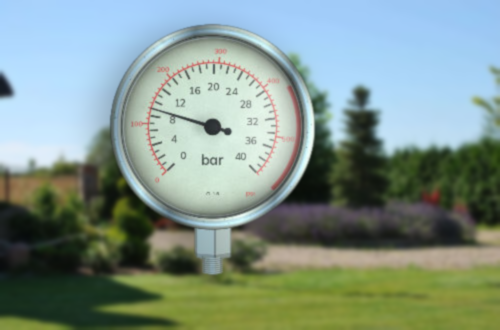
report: 9 (bar)
